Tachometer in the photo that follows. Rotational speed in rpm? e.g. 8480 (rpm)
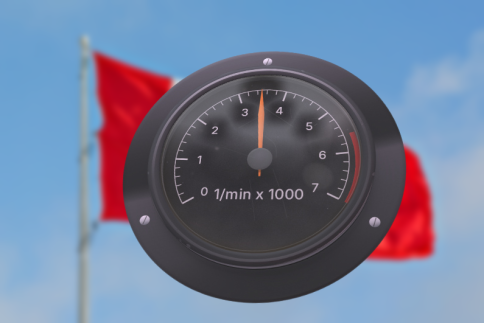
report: 3500 (rpm)
